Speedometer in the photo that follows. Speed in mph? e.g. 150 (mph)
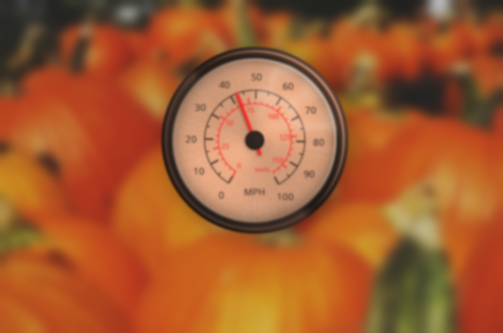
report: 42.5 (mph)
